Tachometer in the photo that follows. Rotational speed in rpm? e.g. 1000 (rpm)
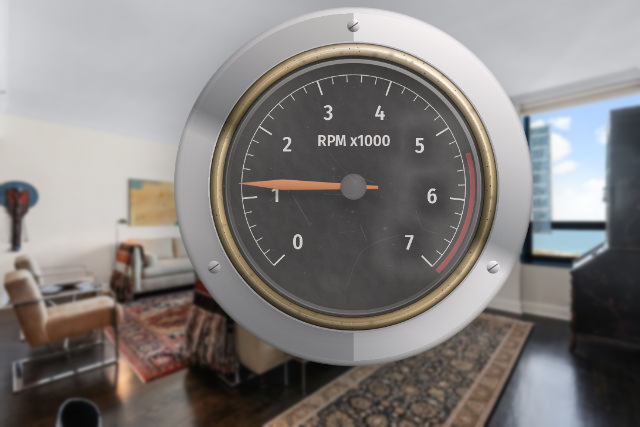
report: 1200 (rpm)
